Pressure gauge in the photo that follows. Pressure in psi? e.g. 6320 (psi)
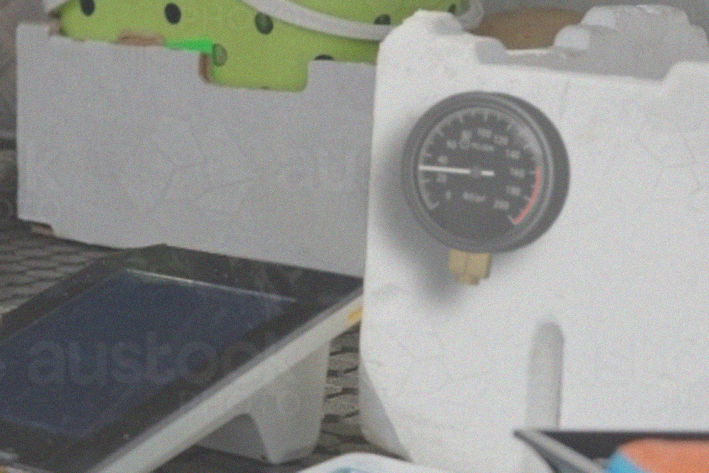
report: 30 (psi)
